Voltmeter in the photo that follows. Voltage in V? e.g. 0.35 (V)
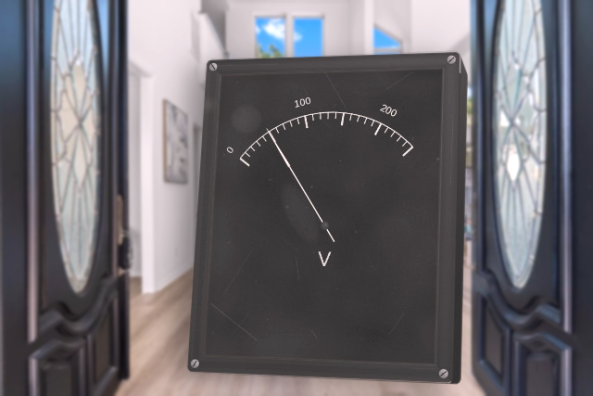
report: 50 (V)
